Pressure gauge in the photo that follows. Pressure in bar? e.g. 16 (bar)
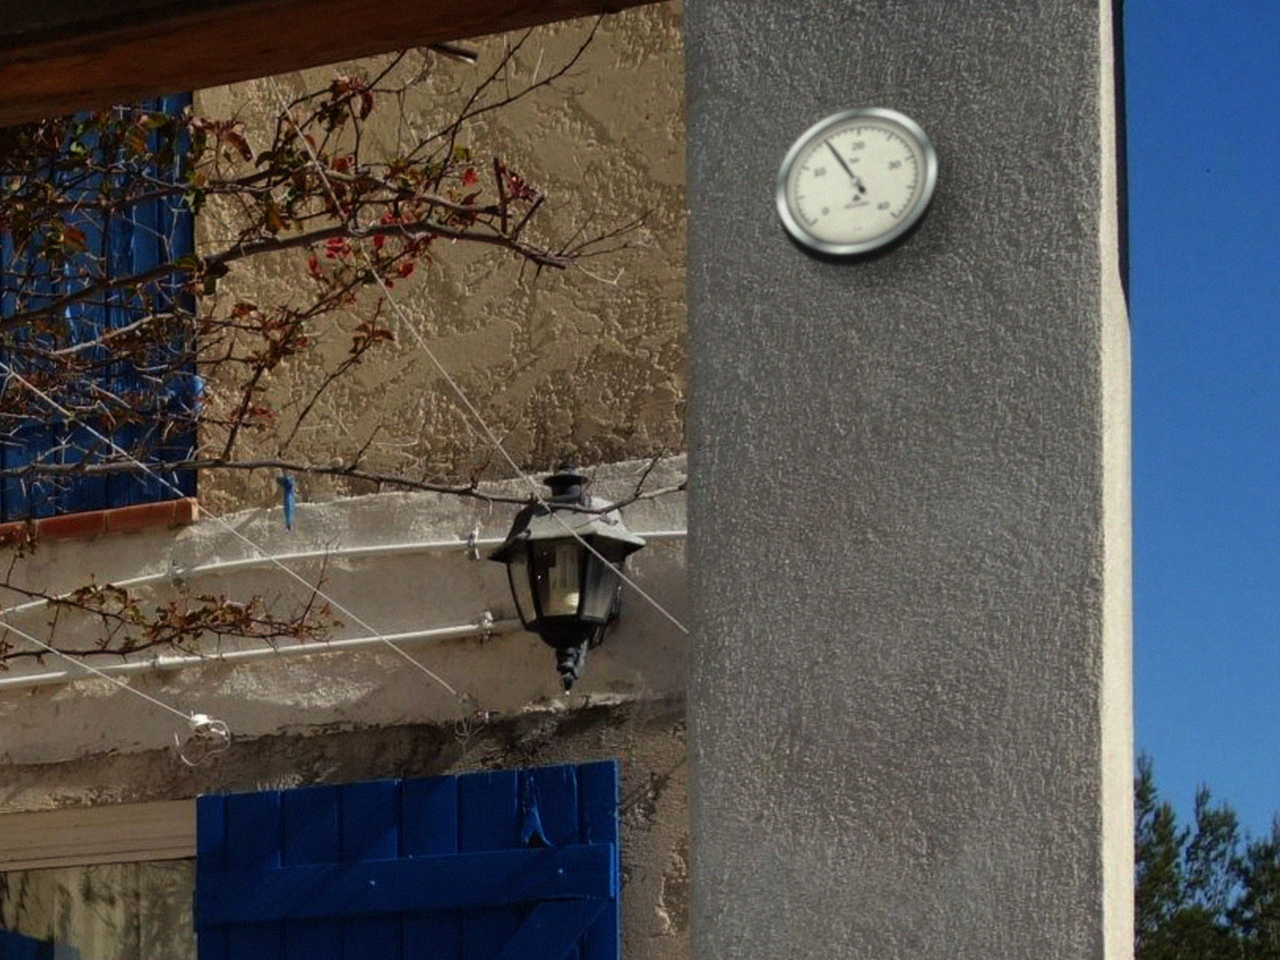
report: 15 (bar)
